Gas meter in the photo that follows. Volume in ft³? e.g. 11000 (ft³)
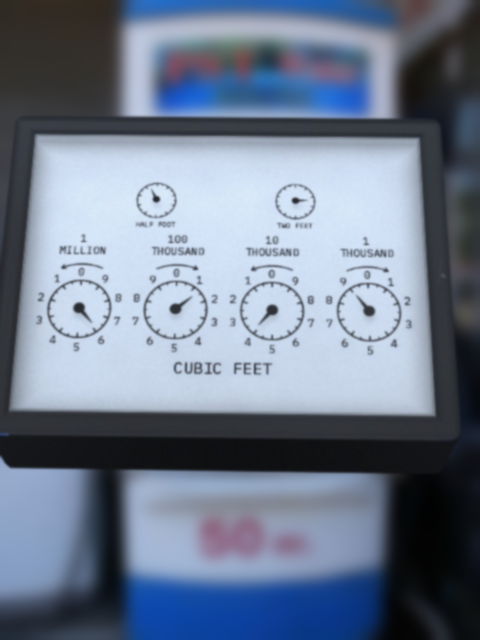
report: 613900 (ft³)
